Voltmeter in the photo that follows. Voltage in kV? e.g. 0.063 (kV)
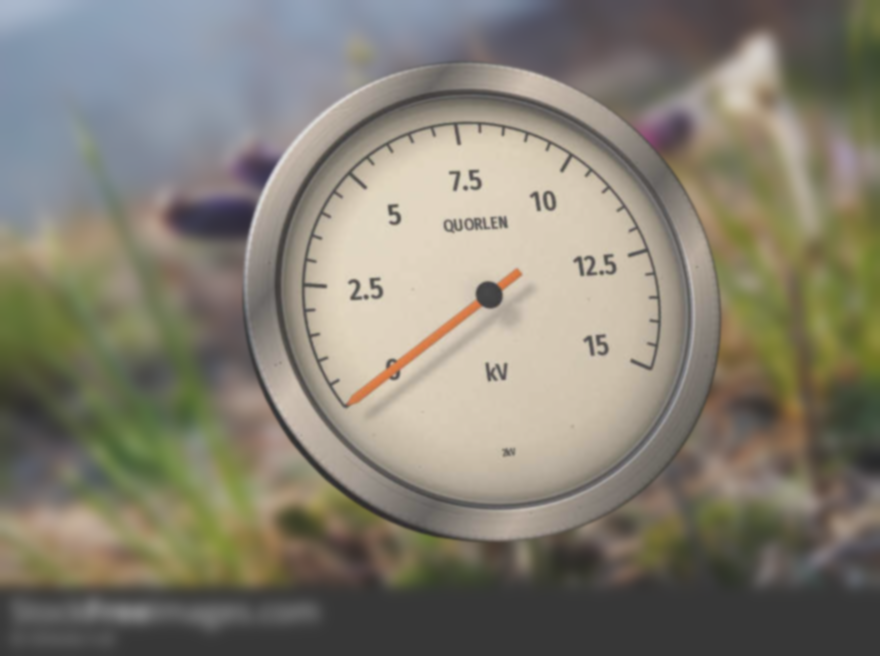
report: 0 (kV)
